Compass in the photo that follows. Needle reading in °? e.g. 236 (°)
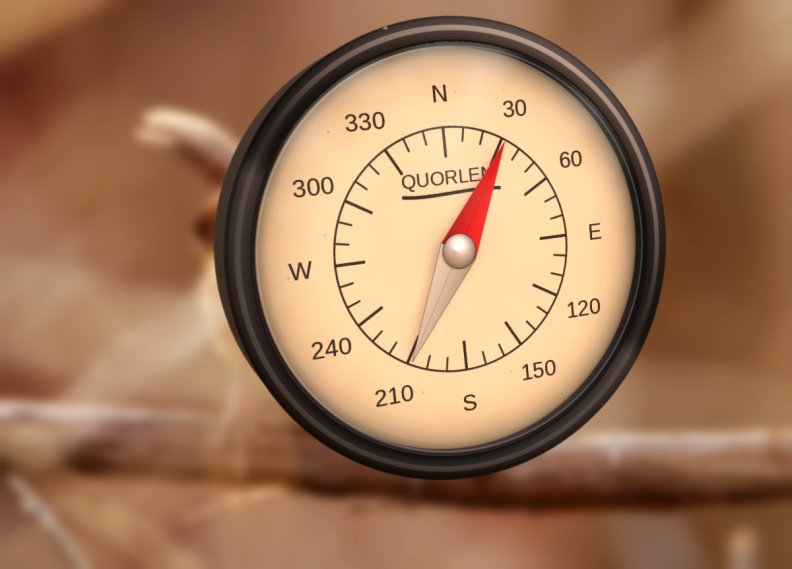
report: 30 (°)
